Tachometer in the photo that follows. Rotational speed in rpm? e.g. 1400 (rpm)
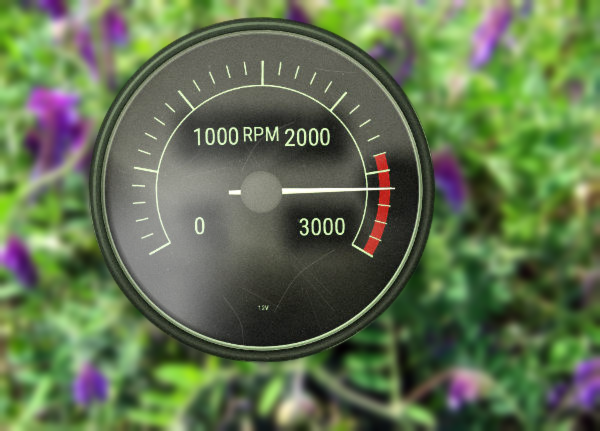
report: 2600 (rpm)
